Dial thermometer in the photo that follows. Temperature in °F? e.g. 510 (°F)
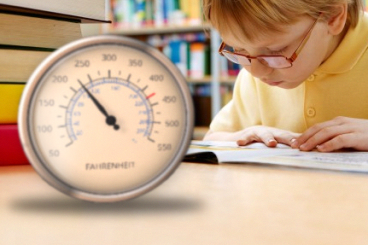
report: 225 (°F)
